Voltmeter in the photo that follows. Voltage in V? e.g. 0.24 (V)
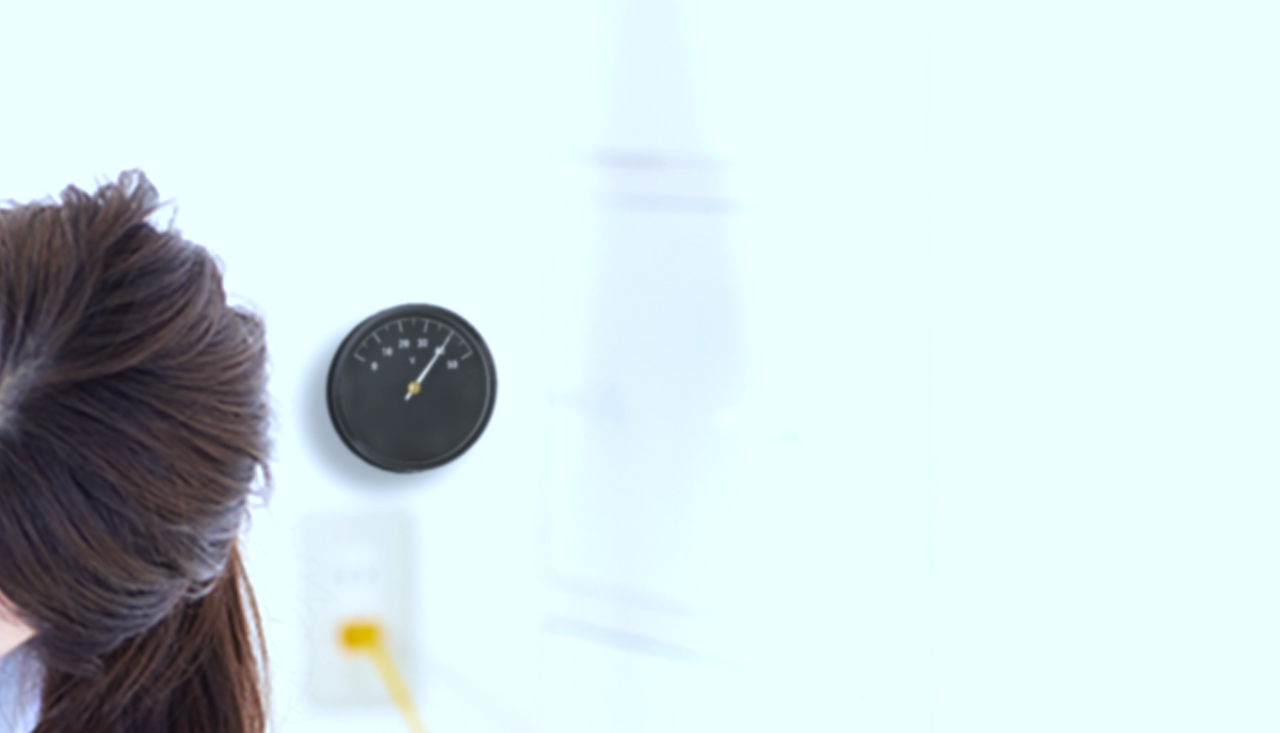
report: 40 (V)
